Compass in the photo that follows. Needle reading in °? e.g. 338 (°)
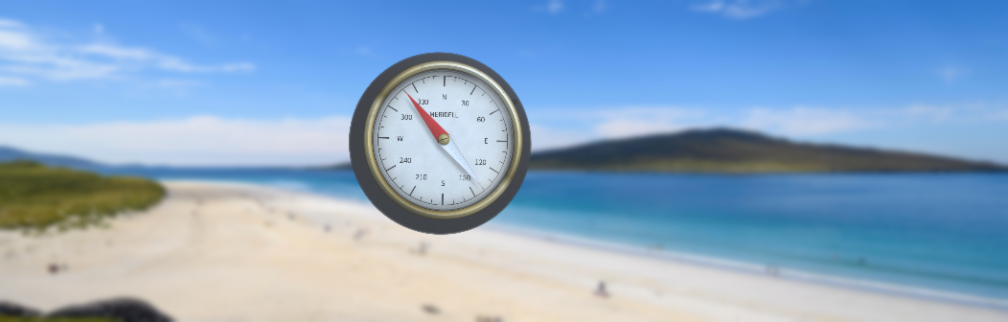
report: 320 (°)
